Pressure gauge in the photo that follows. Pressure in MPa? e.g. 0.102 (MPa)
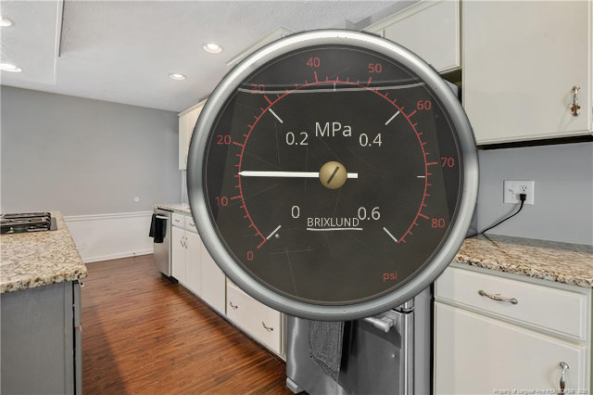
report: 0.1 (MPa)
